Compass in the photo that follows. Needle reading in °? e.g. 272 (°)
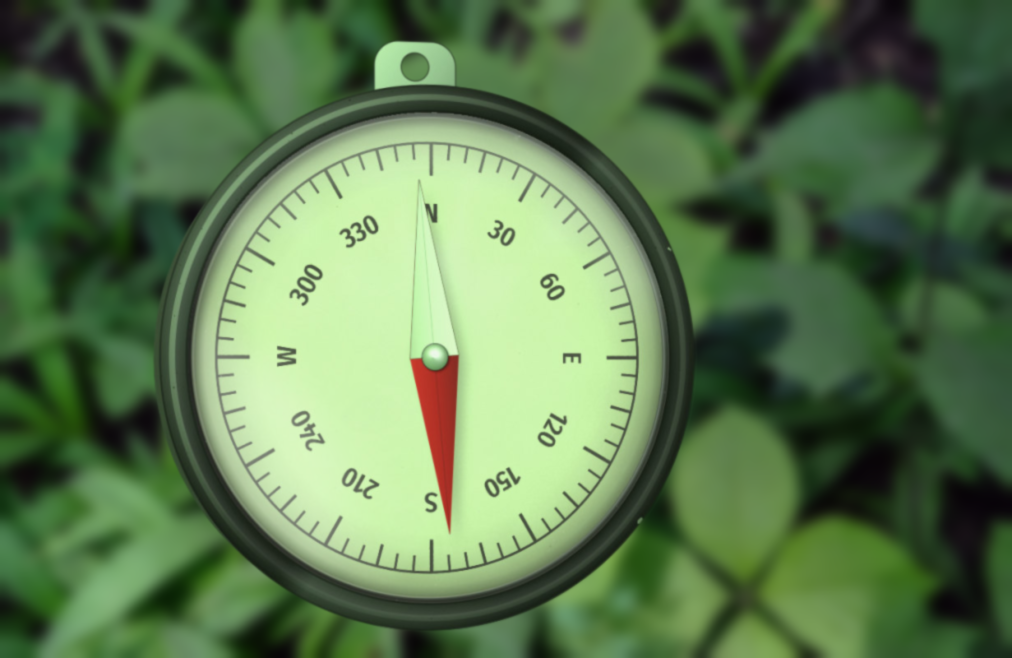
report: 175 (°)
